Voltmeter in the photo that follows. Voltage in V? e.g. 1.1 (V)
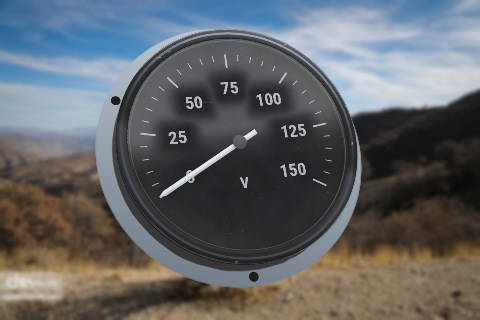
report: 0 (V)
